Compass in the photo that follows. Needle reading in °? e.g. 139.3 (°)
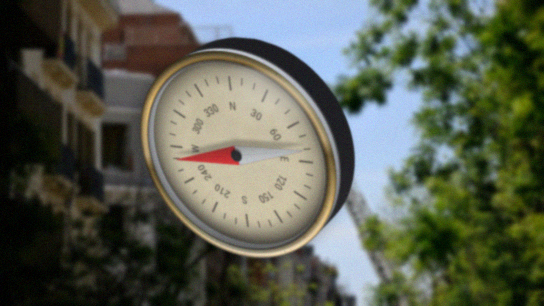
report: 260 (°)
